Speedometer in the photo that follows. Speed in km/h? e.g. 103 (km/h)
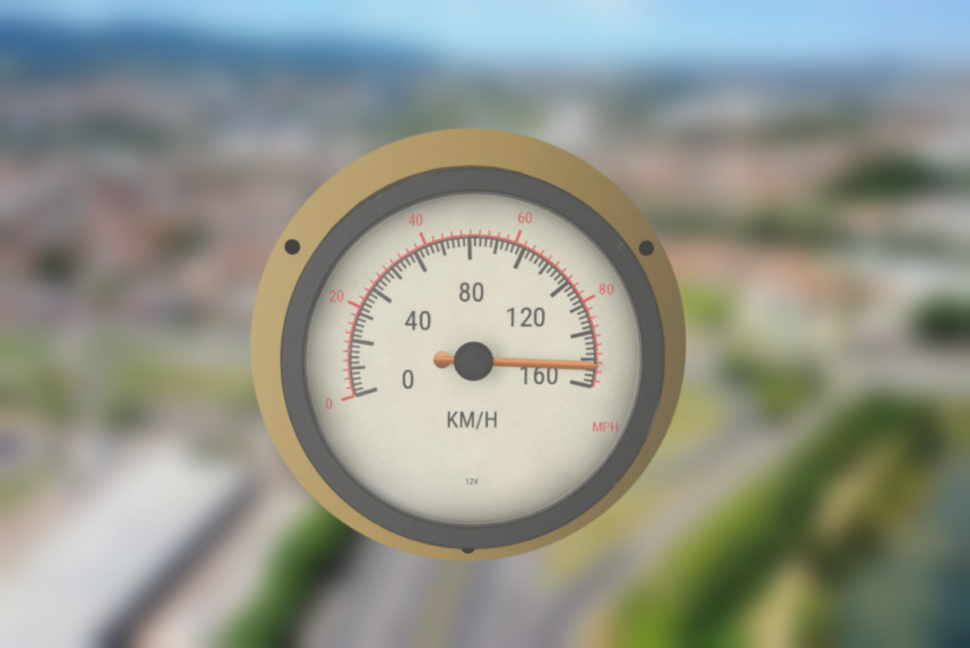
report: 152 (km/h)
